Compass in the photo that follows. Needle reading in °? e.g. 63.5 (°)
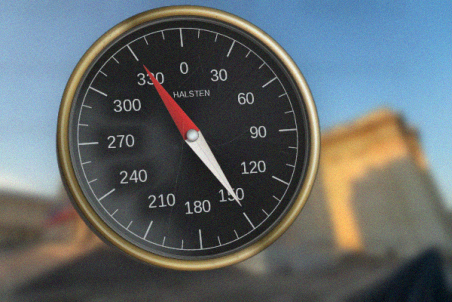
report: 330 (°)
